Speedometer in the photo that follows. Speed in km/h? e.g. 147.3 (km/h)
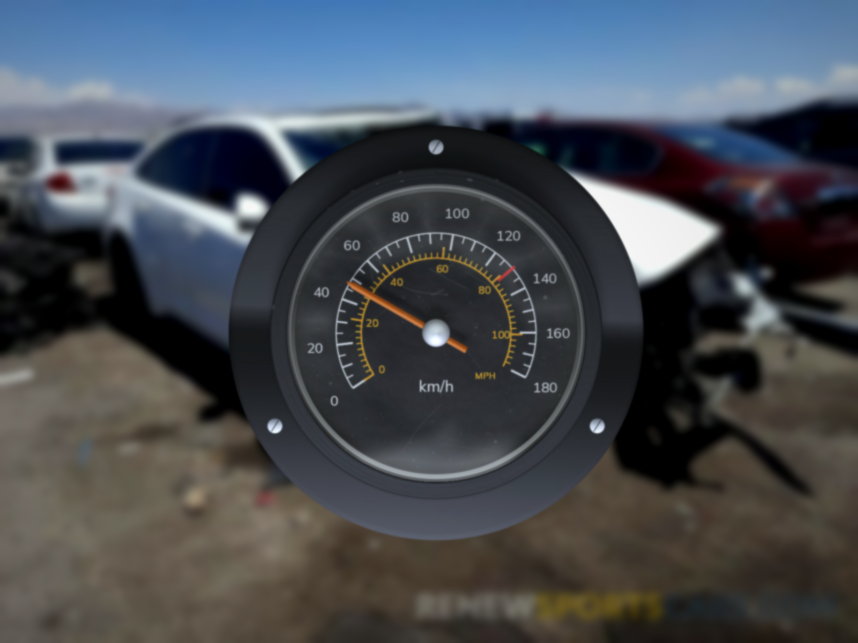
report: 47.5 (km/h)
